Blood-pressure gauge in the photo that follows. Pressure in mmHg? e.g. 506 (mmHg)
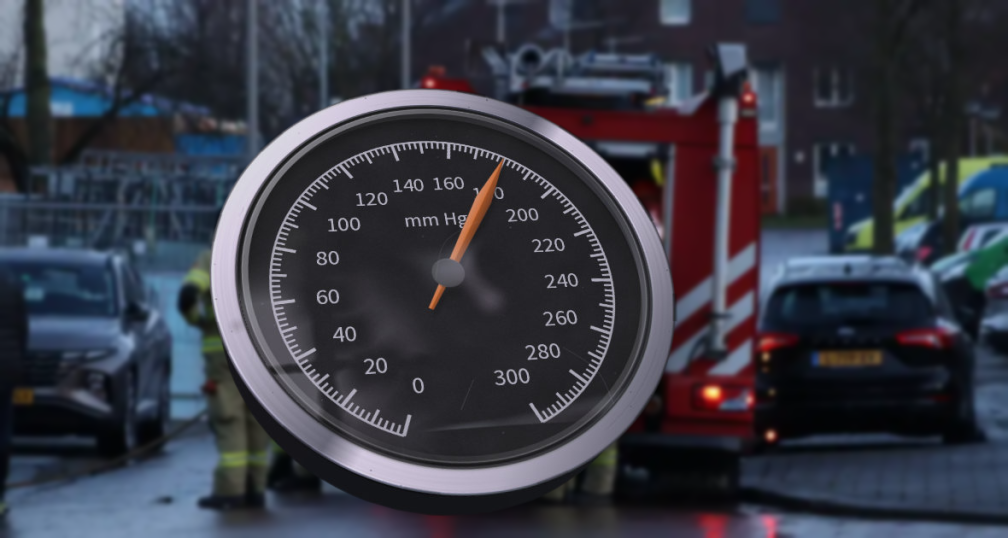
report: 180 (mmHg)
